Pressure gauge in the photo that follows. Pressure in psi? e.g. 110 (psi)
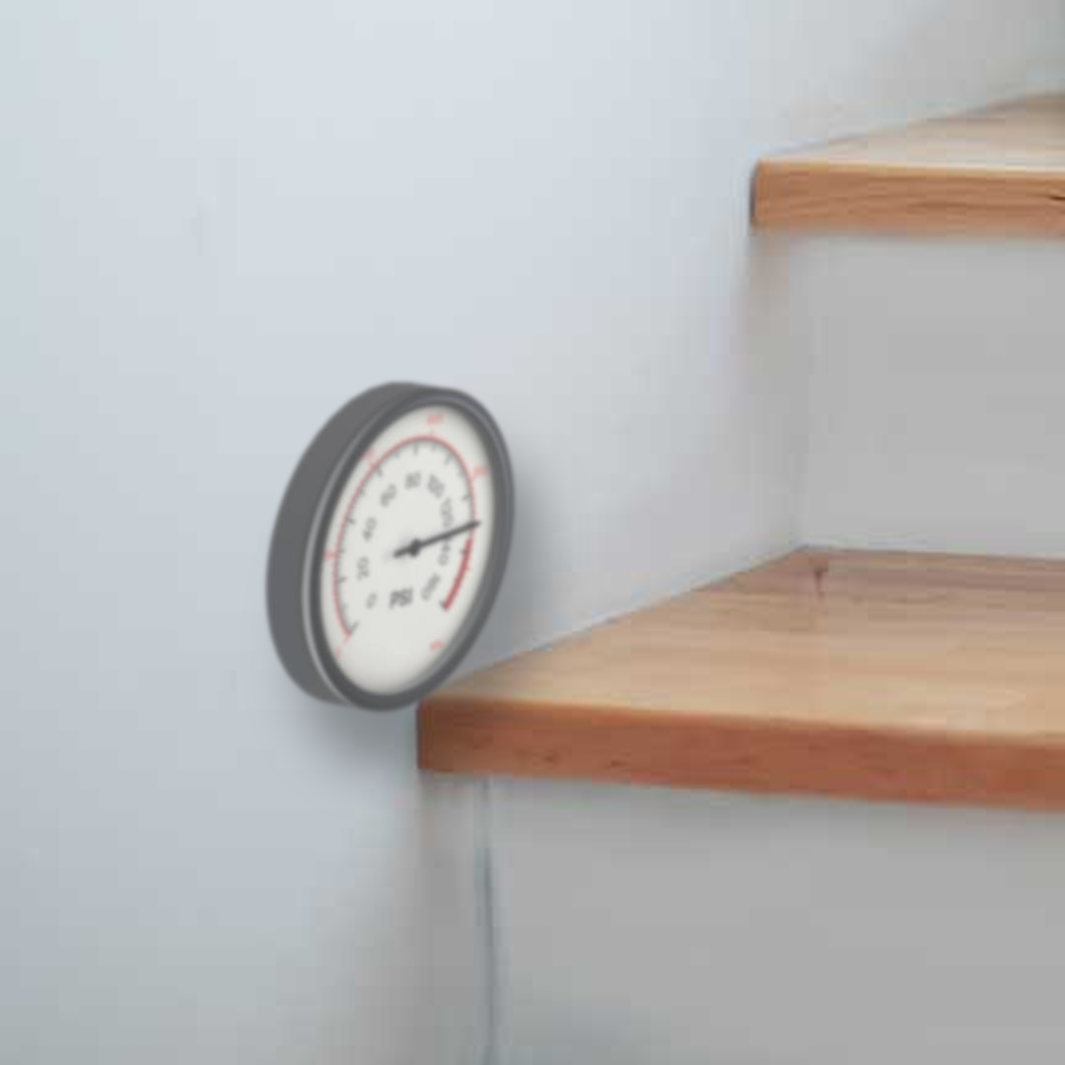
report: 130 (psi)
